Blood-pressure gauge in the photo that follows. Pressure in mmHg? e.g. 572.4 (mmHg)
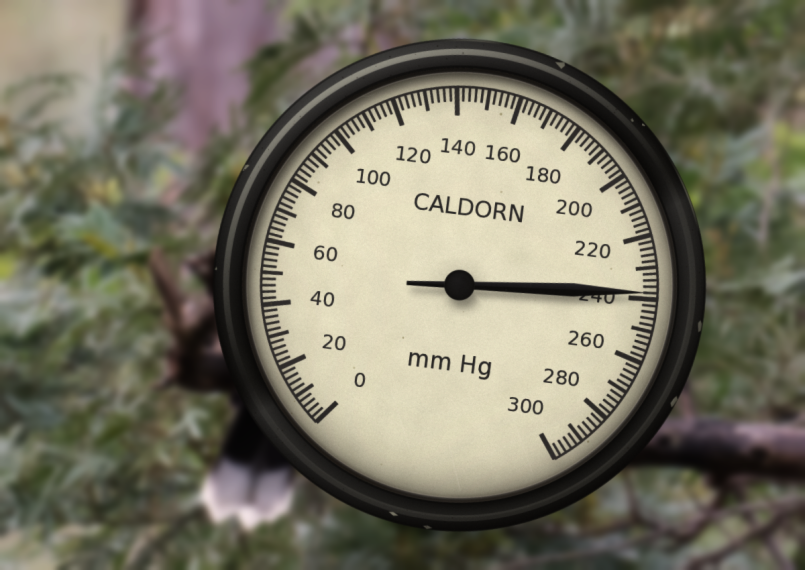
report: 238 (mmHg)
